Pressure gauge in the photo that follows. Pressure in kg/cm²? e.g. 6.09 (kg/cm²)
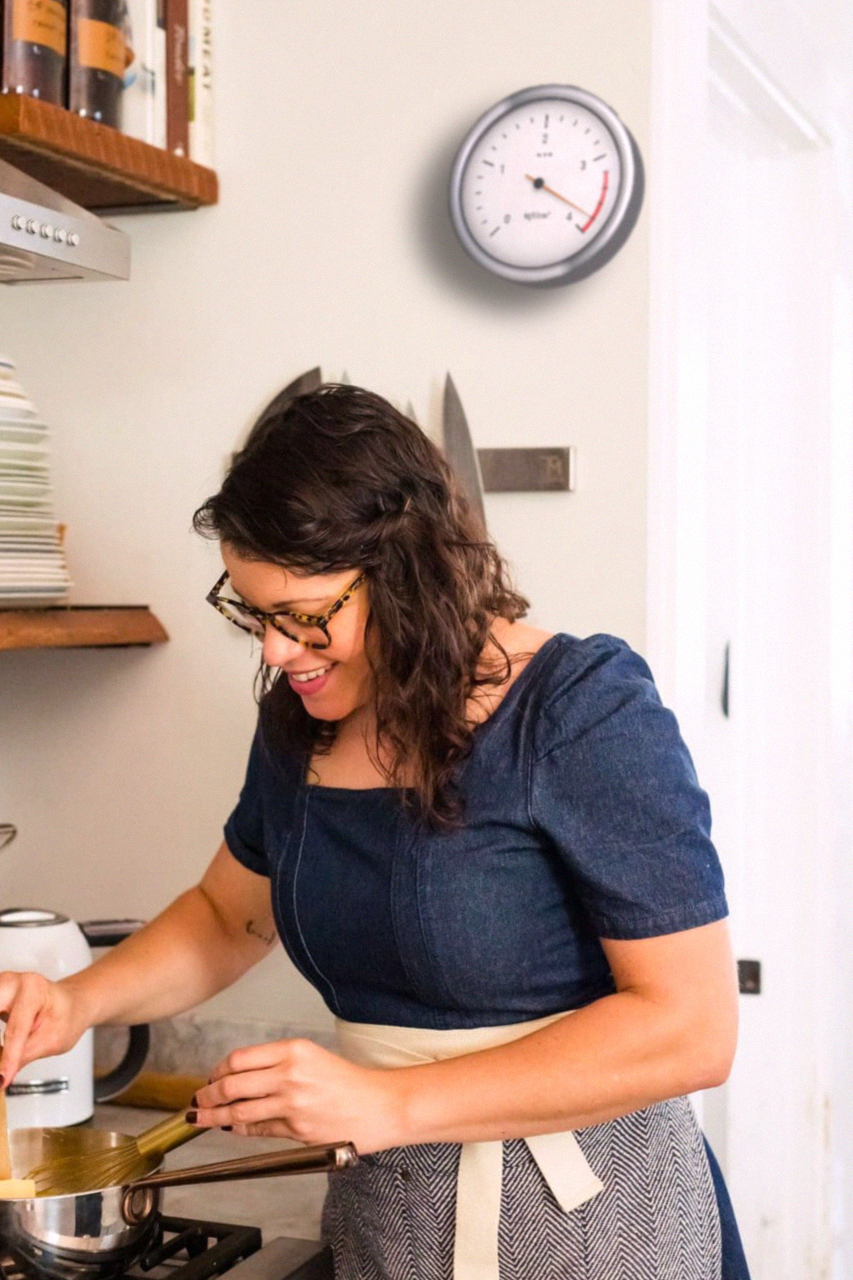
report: 3.8 (kg/cm²)
